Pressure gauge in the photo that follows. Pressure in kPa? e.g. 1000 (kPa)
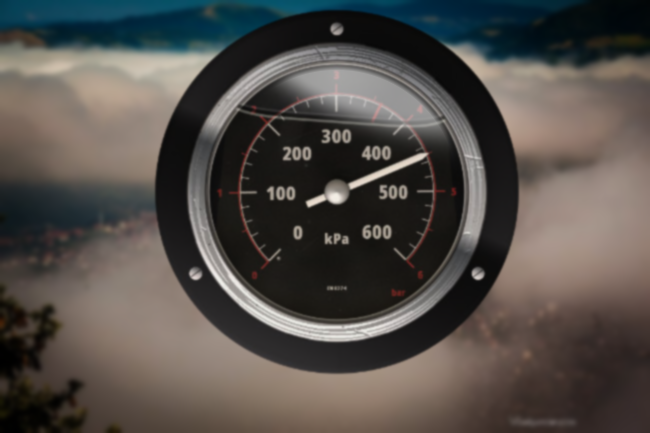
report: 450 (kPa)
